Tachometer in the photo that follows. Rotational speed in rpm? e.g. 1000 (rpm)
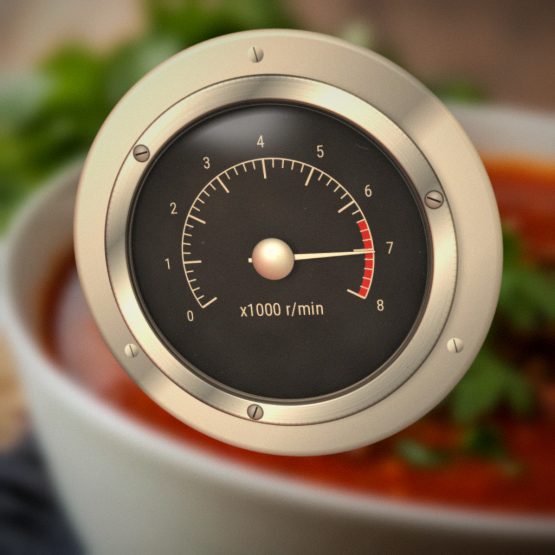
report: 7000 (rpm)
